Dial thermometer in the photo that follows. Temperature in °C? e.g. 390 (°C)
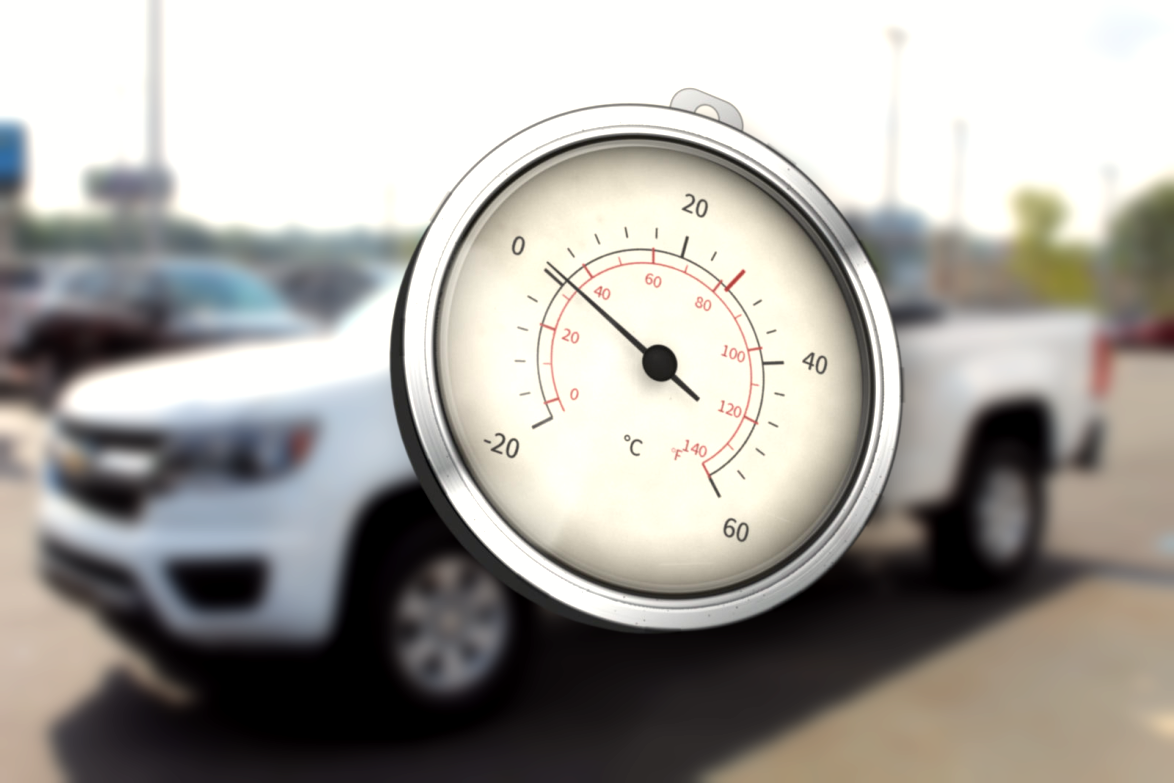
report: 0 (°C)
